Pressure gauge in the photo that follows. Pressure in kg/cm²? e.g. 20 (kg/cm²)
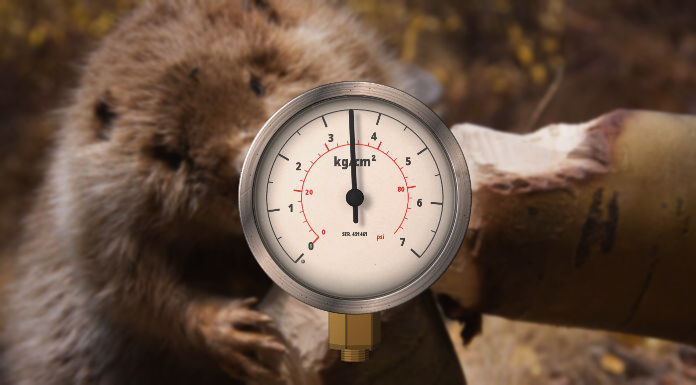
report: 3.5 (kg/cm²)
